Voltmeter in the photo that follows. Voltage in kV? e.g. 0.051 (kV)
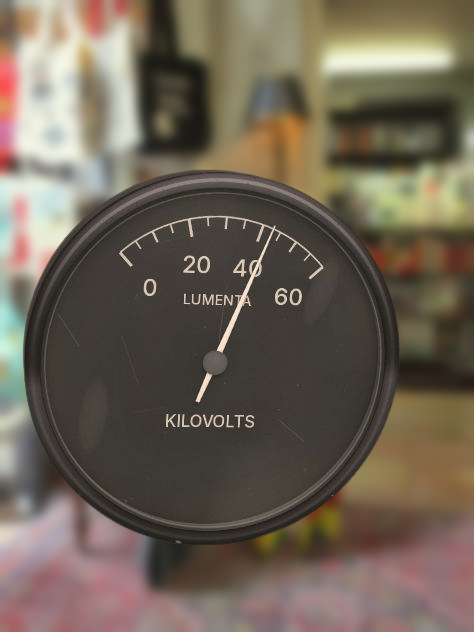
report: 42.5 (kV)
